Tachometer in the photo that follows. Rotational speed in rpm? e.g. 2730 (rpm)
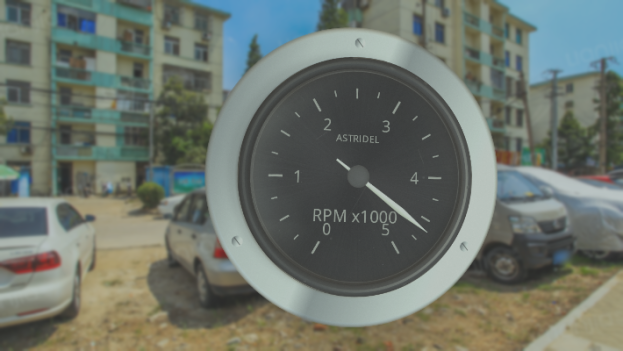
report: 4625 (rpm)
